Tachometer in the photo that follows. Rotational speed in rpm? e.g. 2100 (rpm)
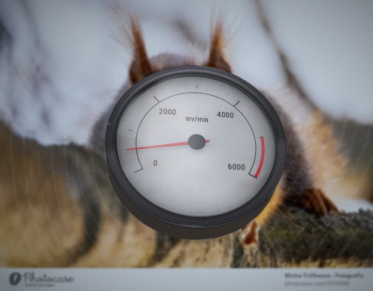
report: 500 (rpm)
